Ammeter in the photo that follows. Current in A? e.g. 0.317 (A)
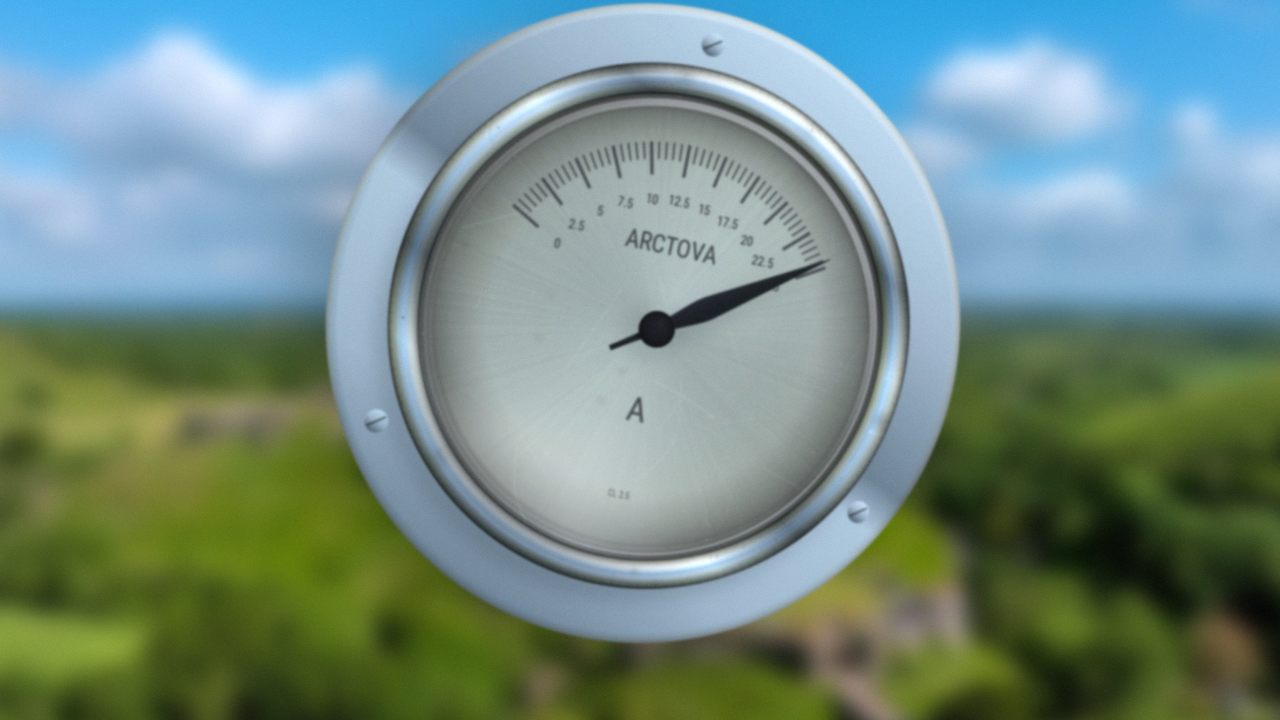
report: 24.5 (A)
